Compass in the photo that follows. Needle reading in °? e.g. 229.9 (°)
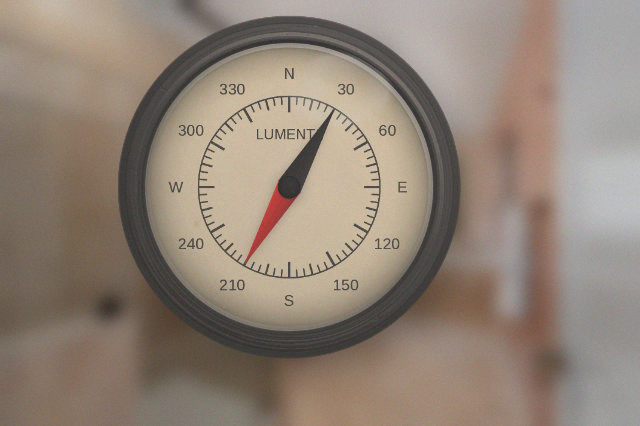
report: 210 (°)
